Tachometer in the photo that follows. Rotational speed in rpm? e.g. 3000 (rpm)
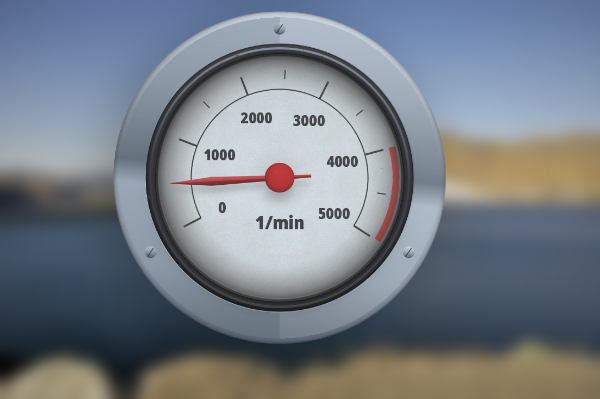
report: 500 (rpm)
